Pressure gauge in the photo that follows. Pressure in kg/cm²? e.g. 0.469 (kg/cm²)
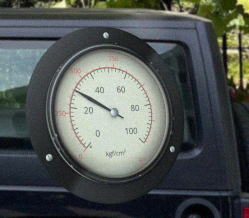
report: 28 (kg/cm²)
